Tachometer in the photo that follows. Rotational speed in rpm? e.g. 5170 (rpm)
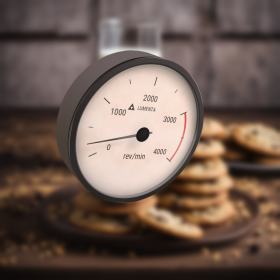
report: 250 (rpm)
